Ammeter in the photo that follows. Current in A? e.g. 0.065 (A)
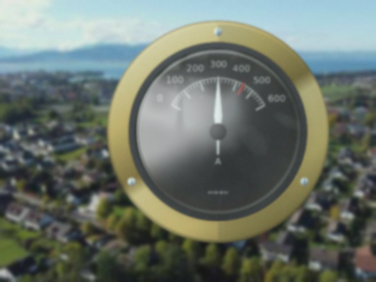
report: 300 (A)
